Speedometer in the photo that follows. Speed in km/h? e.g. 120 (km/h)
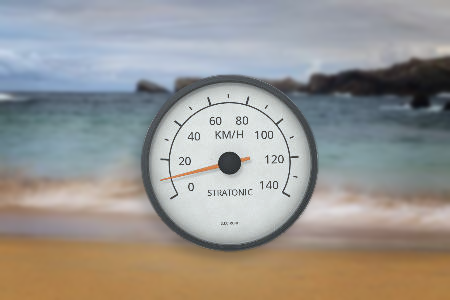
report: 10 (km/h)
